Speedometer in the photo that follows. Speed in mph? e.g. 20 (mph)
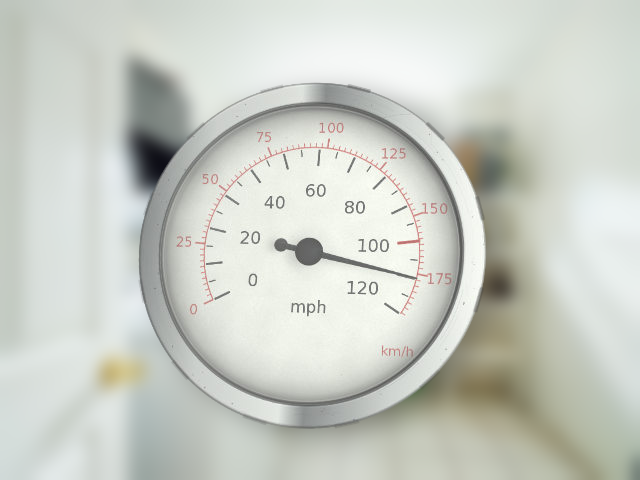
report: 110 (mph)
